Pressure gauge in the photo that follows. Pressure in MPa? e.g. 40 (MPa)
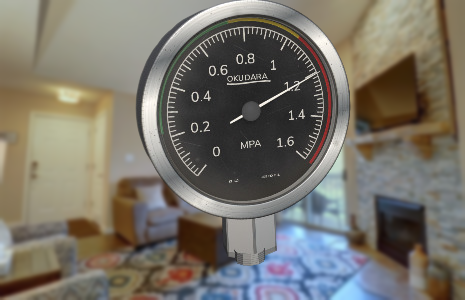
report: 1.2 (MPa)
